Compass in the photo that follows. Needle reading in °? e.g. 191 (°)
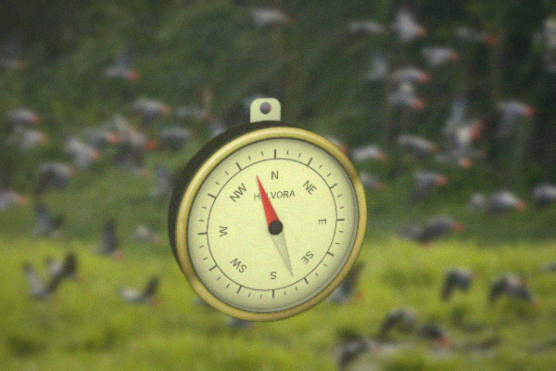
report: 340 (°)
